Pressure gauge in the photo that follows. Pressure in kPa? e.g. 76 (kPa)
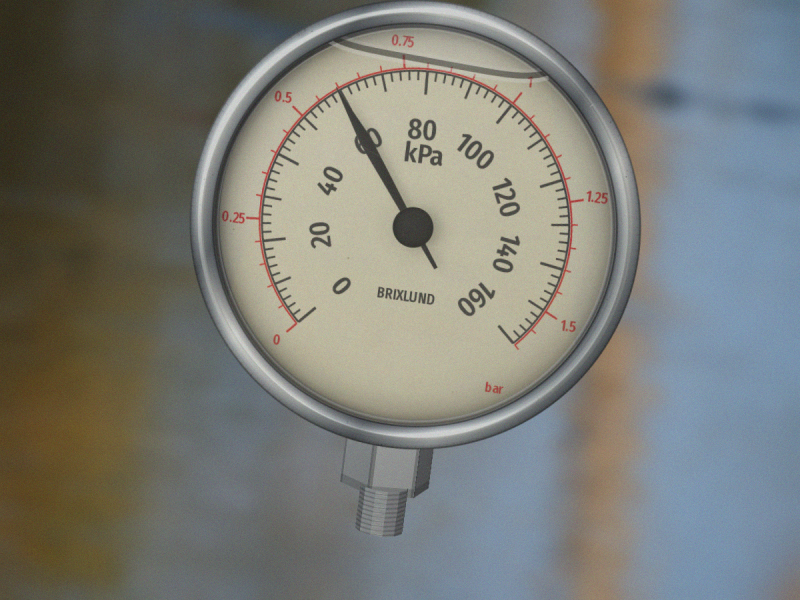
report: 60 (kPa)
